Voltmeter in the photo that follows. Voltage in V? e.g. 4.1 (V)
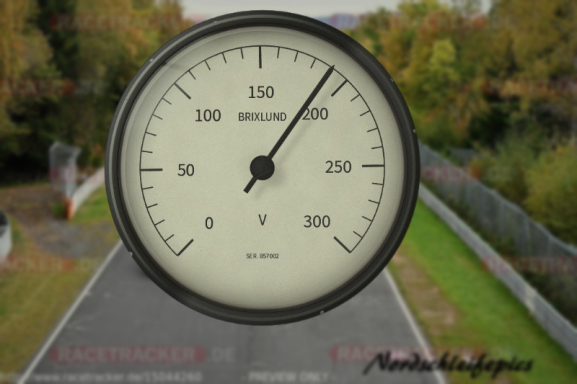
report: 190 (V)
